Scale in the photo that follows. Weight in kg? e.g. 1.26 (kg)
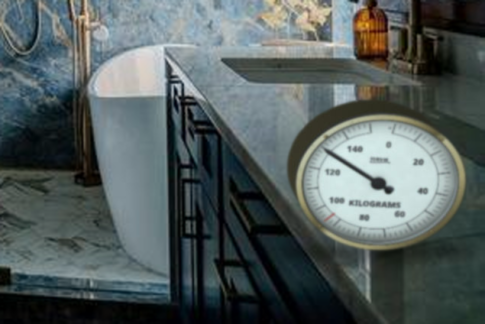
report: 130 (kg)
